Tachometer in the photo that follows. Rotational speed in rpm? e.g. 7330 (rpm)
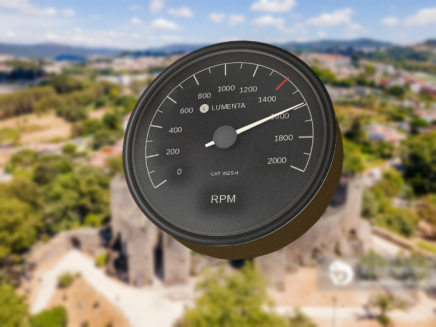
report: 1600 (rpm)
